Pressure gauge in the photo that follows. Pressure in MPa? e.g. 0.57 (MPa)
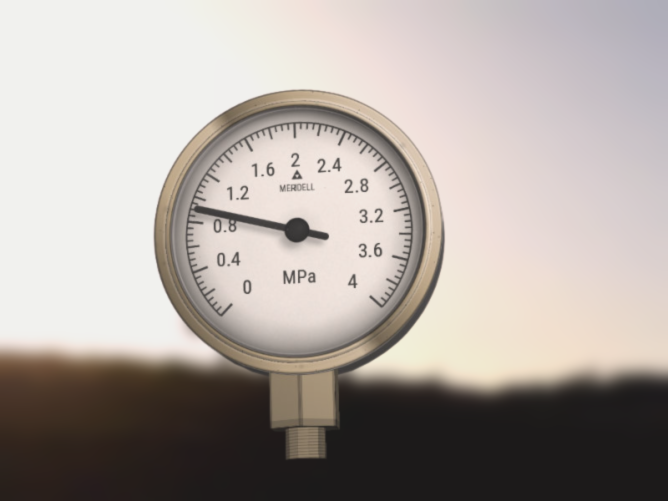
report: 0.9 (MPa)
